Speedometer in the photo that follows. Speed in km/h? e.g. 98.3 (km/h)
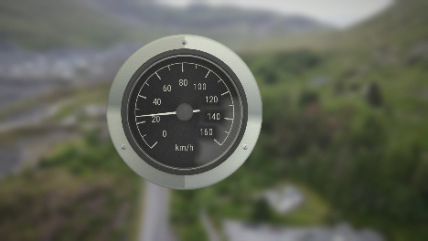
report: 25 (km/h)
